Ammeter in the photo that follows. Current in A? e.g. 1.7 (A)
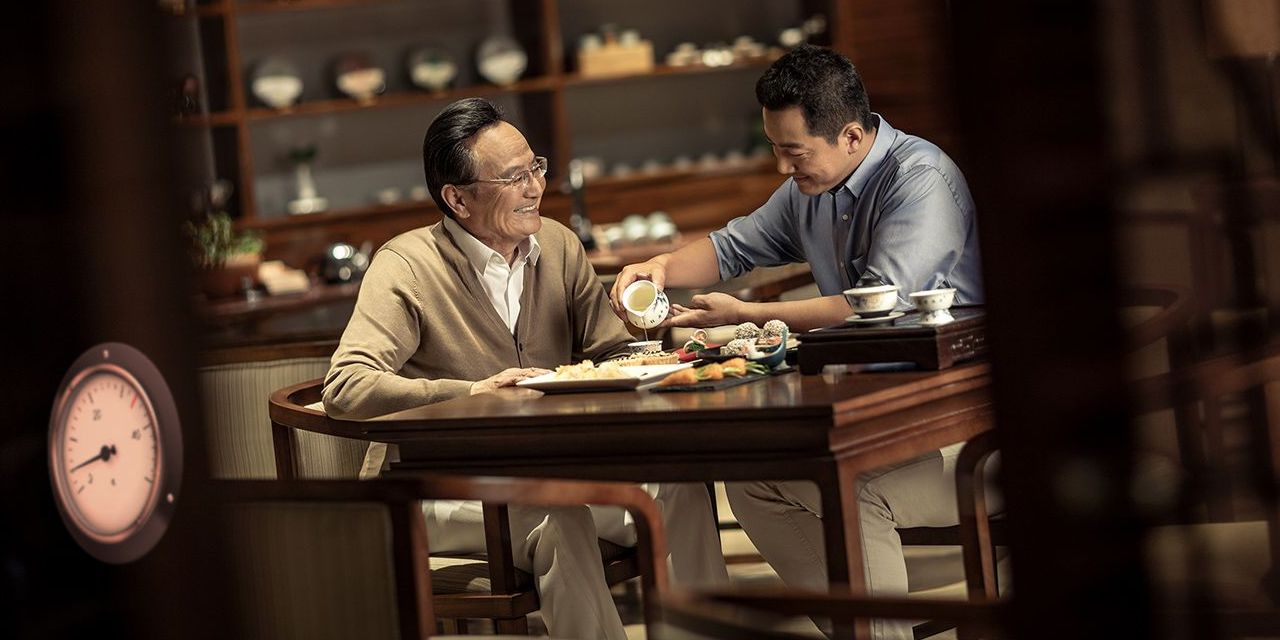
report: 4 (A)
